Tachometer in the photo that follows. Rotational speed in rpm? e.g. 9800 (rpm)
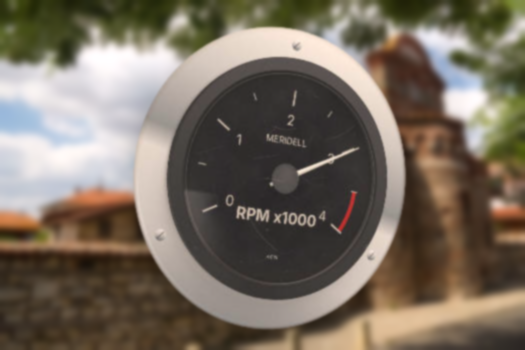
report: 3000 (rpm)
